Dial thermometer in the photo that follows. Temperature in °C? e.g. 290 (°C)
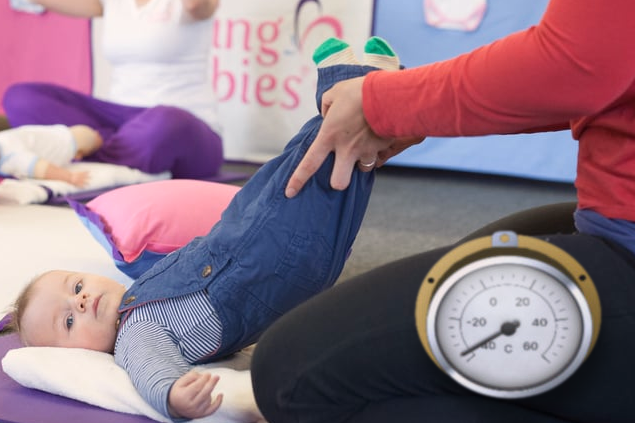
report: -36 (°C)
